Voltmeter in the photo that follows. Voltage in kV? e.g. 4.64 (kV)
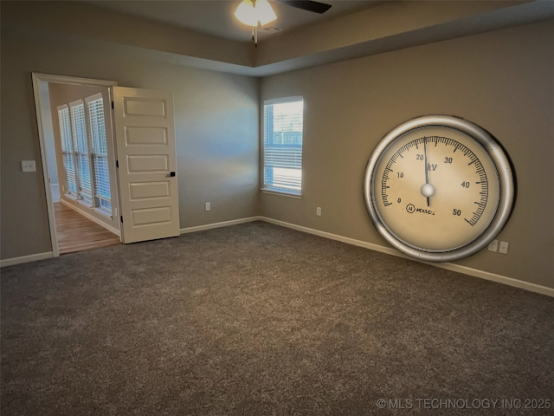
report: 22.5 (kV)
